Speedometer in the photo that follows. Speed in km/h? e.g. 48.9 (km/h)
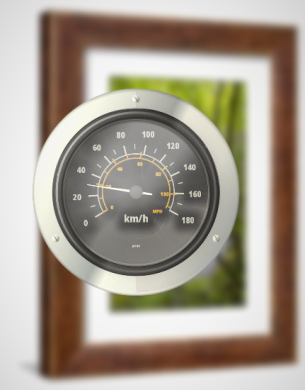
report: 30 (km/h)
